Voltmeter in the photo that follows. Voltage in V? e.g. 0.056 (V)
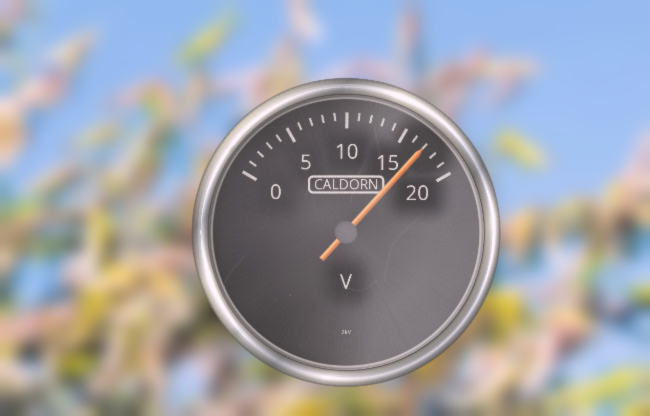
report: 17 (V)
